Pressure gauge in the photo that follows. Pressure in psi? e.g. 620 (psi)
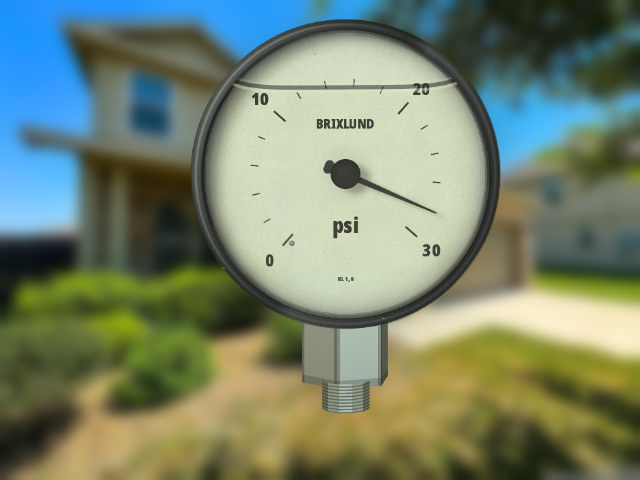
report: 28 (psi)
